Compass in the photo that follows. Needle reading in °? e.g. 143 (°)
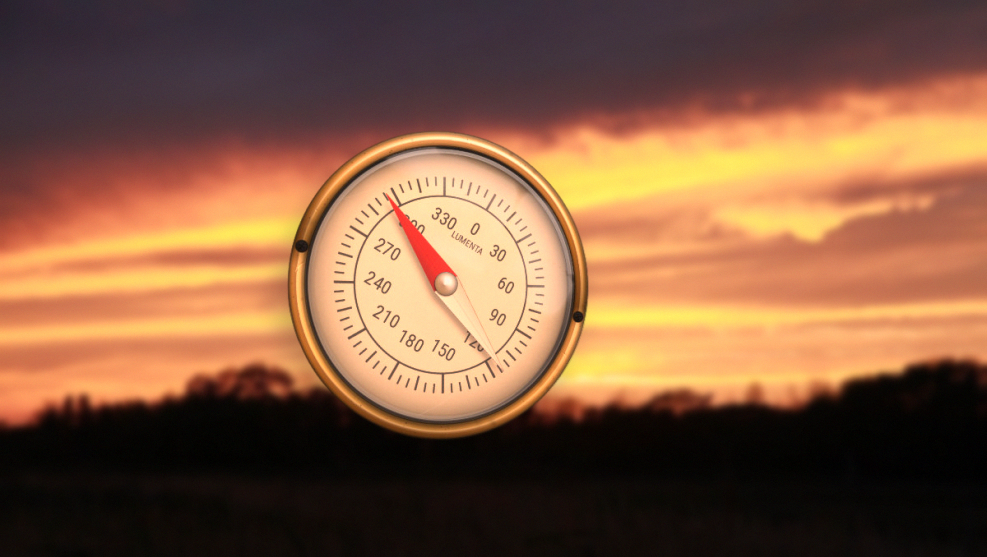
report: 295 (°)
